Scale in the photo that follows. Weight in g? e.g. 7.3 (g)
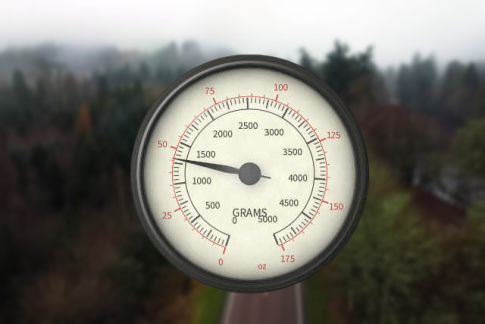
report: 1300 (g)
